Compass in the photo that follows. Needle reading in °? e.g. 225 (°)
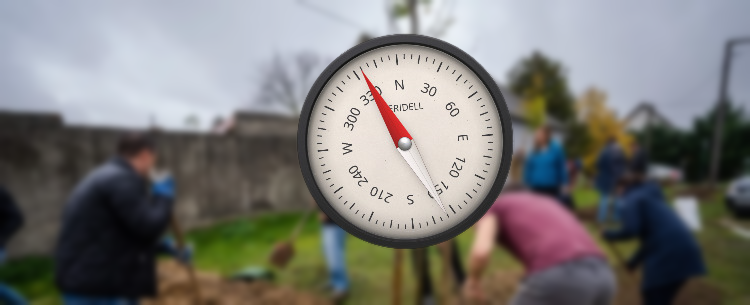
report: 335 (°)
